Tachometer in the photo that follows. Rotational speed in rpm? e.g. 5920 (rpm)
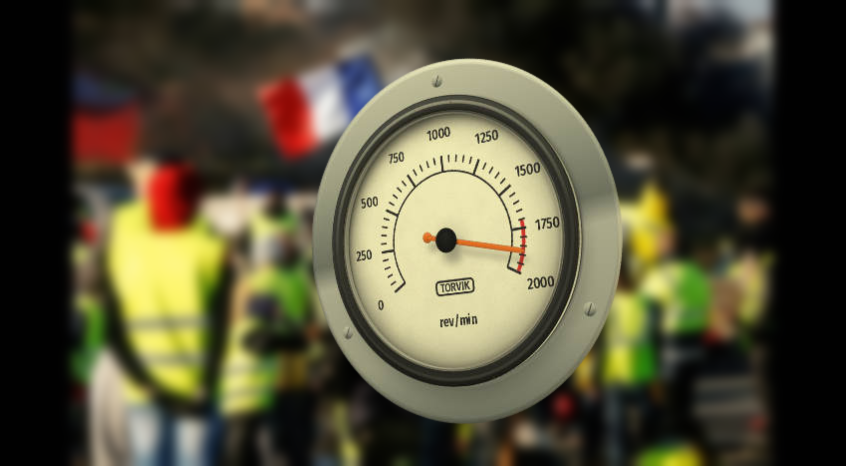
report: 1875 (rpm)
